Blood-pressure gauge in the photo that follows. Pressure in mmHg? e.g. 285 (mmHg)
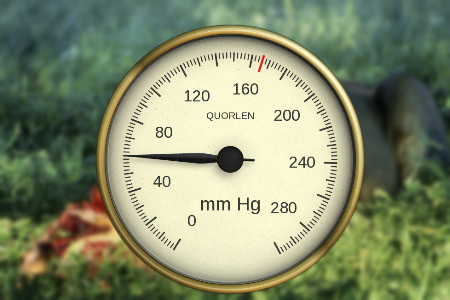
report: 60 (mmHg)
